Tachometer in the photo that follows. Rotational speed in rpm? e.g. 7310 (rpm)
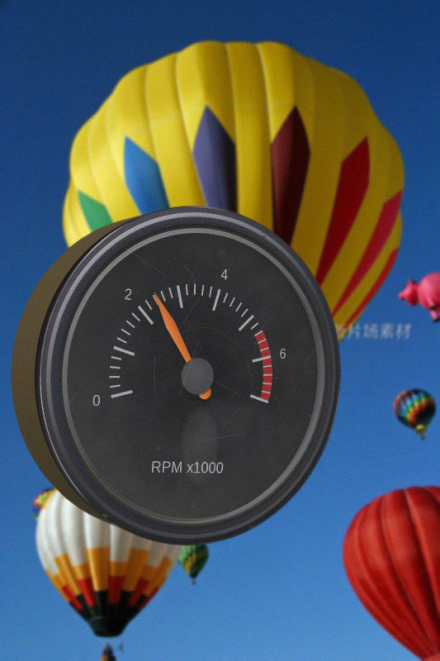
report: 2400 (rpm)
